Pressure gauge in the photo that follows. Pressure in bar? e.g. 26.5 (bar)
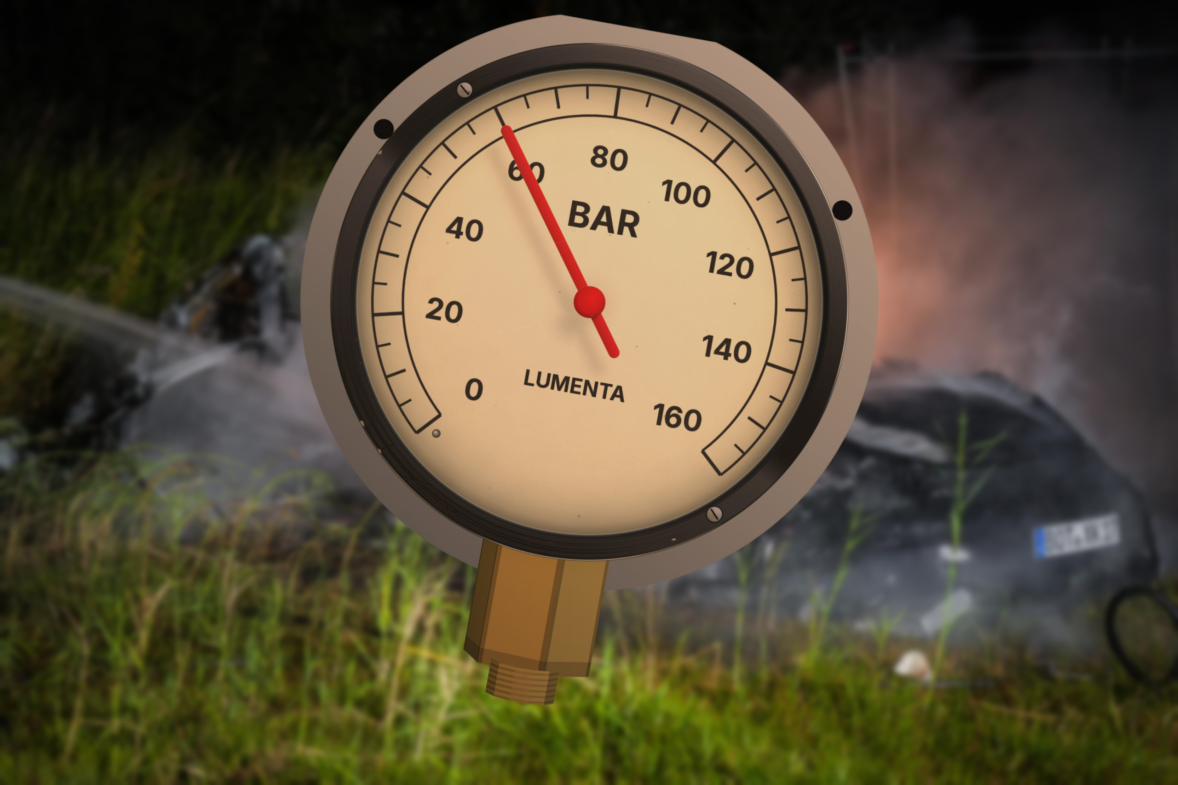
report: 60 (bar)
